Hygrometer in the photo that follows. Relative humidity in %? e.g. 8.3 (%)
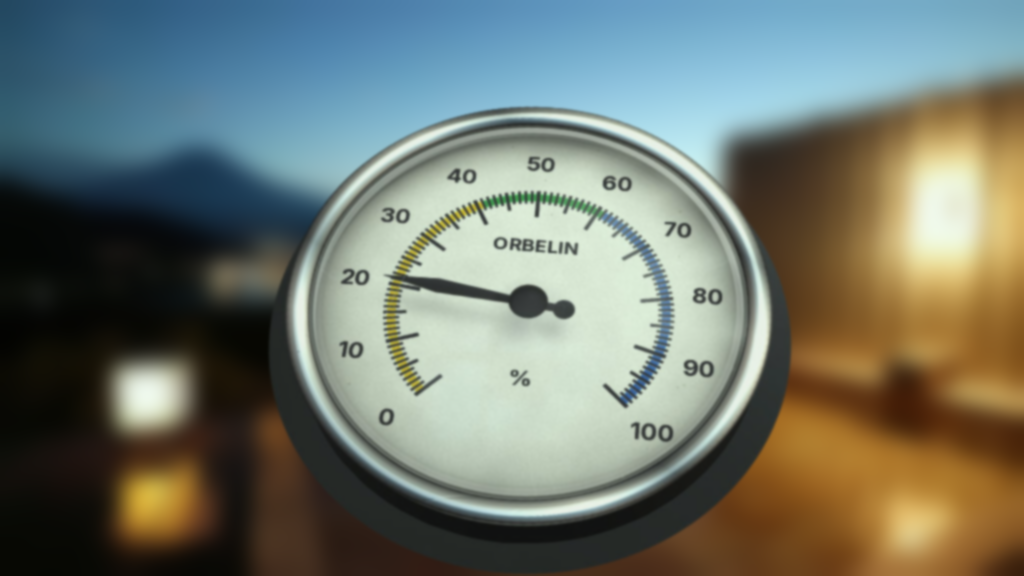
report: 20 (%)
